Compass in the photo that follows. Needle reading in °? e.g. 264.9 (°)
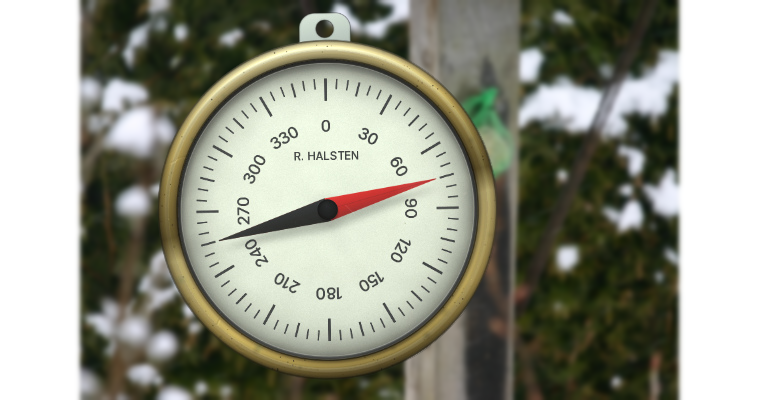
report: 75 (°)
